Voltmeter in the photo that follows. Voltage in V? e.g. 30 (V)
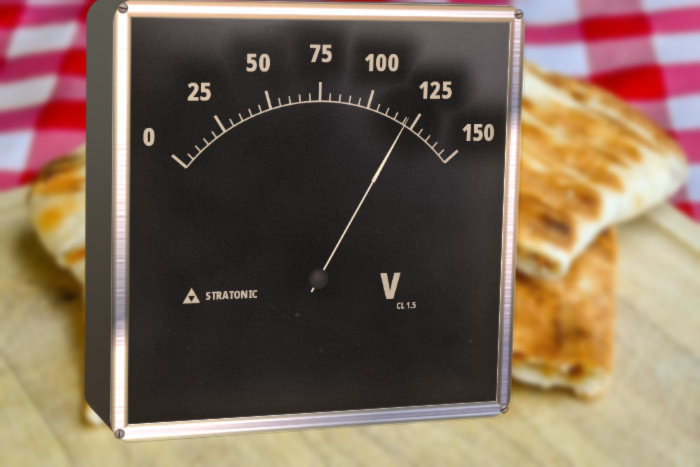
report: 120 (V)
